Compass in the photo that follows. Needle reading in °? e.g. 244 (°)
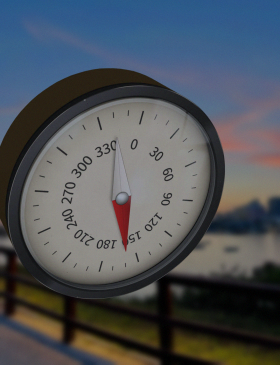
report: 160 (°)
